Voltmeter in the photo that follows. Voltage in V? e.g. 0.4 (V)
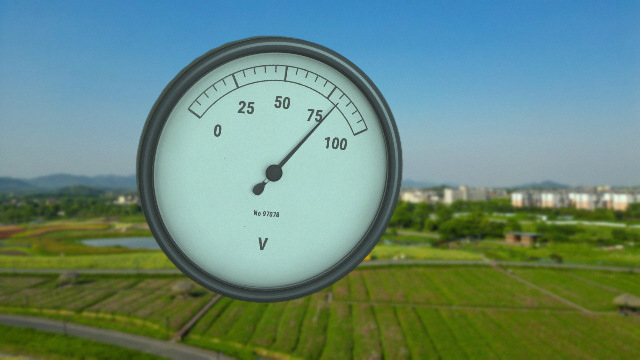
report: 80 (V)
